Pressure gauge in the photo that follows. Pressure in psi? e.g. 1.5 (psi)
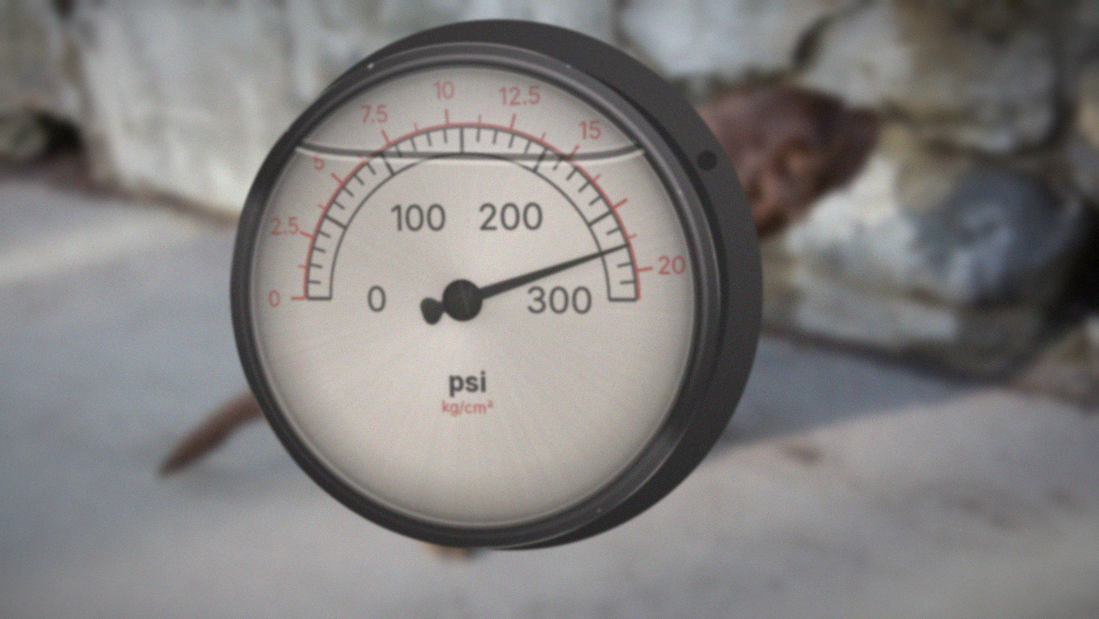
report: 270 (psi)
